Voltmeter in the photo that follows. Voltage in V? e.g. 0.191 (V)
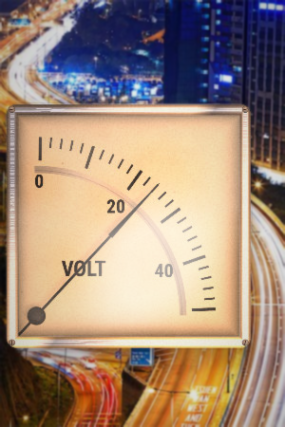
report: 24 (V)
